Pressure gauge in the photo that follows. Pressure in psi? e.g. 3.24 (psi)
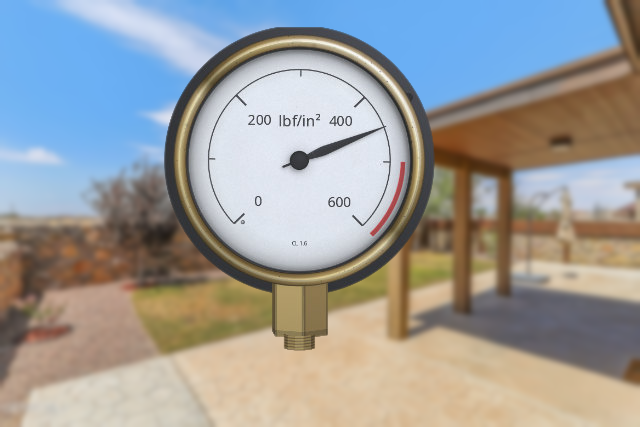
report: 450 (psi)
